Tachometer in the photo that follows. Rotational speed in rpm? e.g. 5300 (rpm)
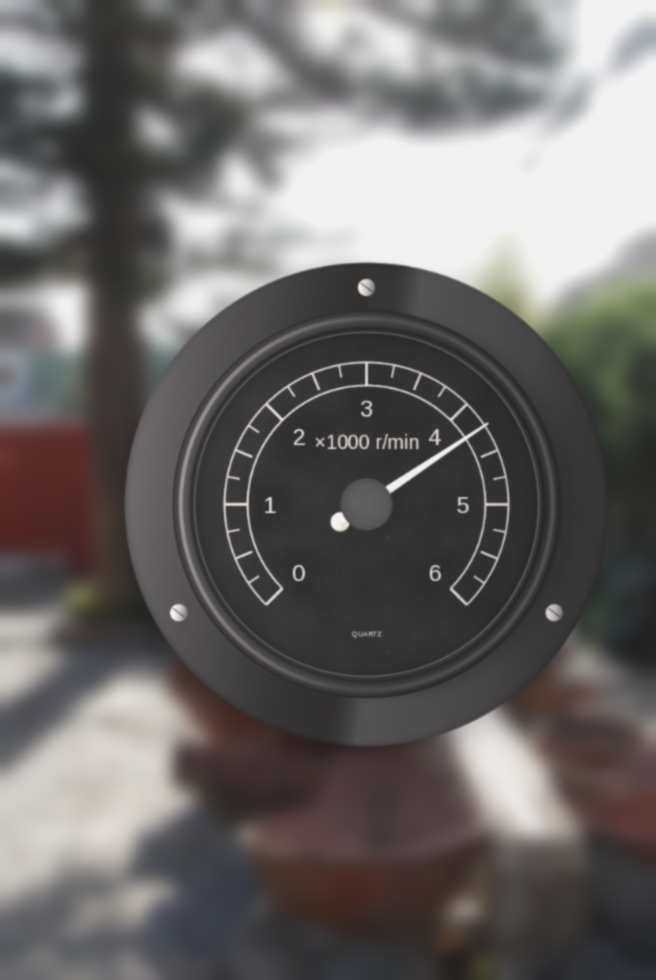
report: 4250 (rpm)
